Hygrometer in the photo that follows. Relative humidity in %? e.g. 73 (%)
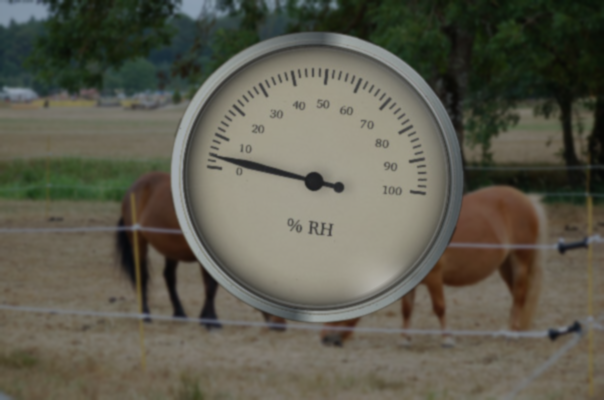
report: 4 (%)
